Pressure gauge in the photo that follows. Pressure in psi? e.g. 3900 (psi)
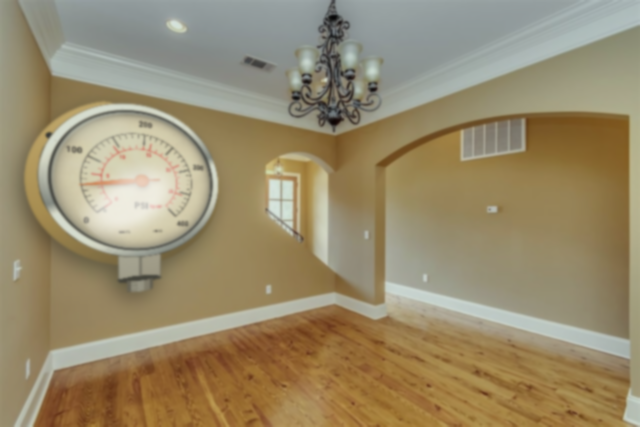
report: 50 (psi)
